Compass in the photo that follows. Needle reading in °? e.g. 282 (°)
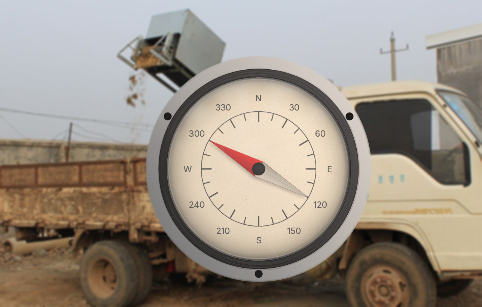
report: 300 (°)
